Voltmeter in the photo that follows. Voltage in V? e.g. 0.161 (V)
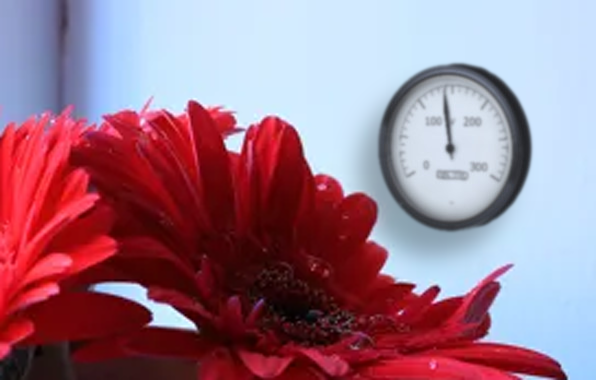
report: 140 (V)
